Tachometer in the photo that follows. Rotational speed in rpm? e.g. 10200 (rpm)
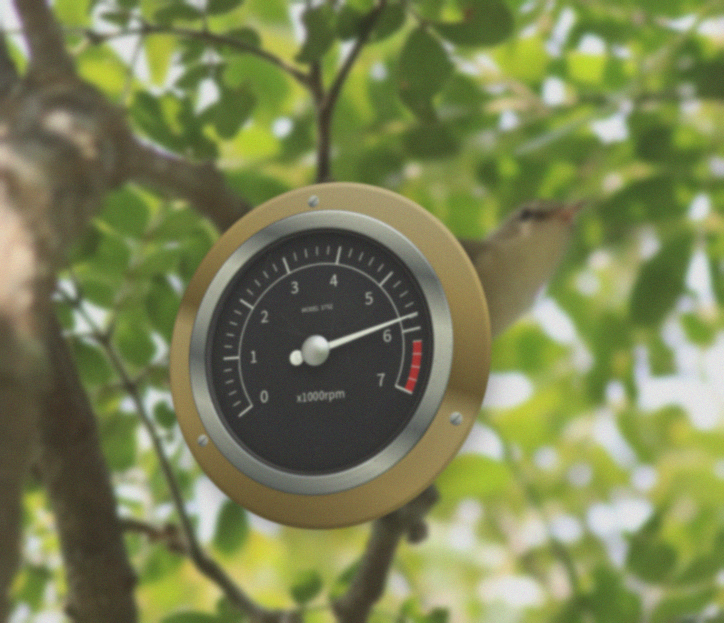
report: 5800 (rpm)
